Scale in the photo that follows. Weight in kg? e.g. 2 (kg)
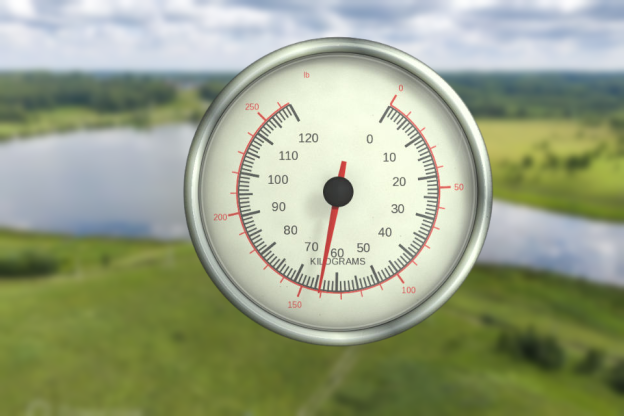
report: 64 (kg)
